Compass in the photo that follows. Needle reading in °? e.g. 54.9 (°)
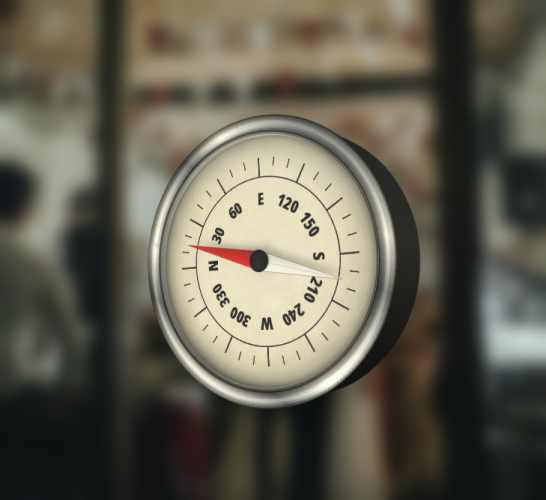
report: 15 (°)
